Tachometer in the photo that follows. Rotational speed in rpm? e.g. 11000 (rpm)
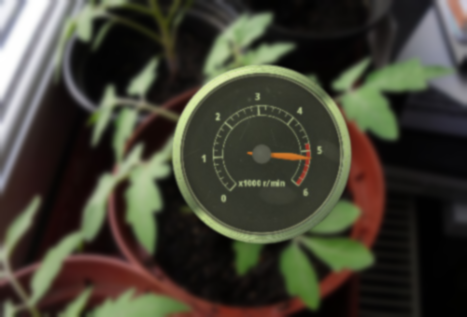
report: 5200 (rpm)
